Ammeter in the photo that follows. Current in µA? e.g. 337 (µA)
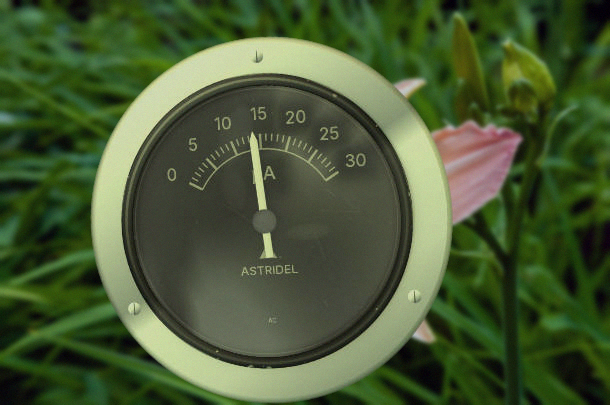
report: 14 (µA)
